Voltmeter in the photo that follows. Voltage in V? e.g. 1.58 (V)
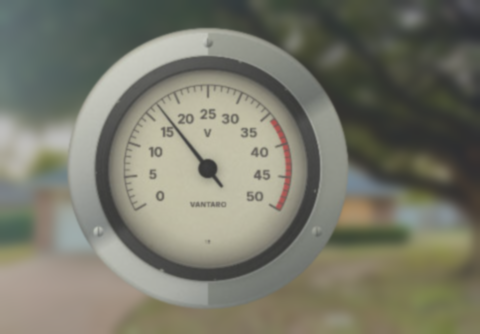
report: 17 (V)
